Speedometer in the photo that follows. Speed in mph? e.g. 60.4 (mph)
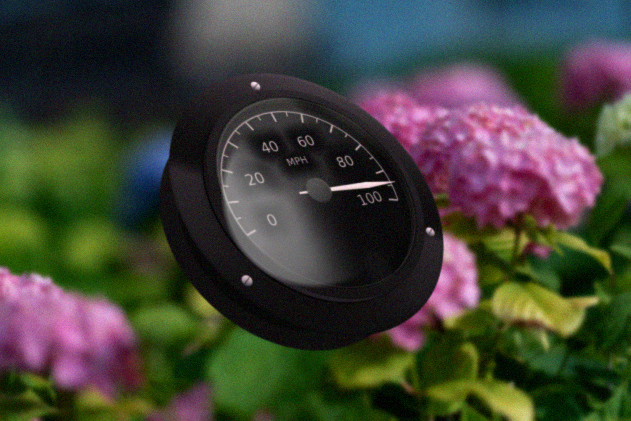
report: 95 (mph)
